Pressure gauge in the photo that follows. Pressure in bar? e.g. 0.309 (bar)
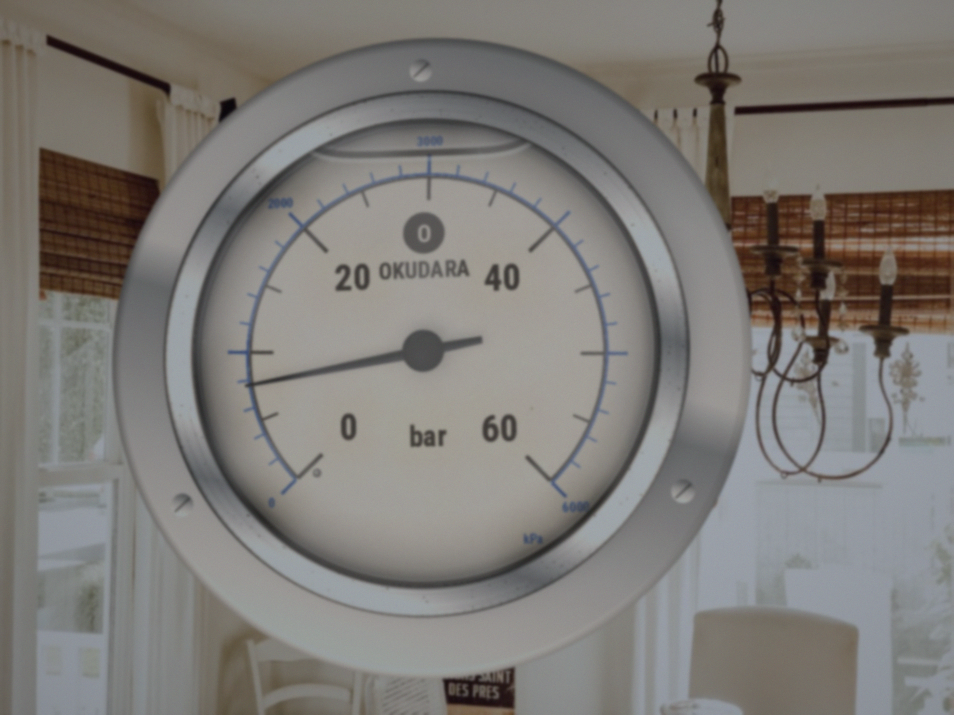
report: 7.5 (bar)
